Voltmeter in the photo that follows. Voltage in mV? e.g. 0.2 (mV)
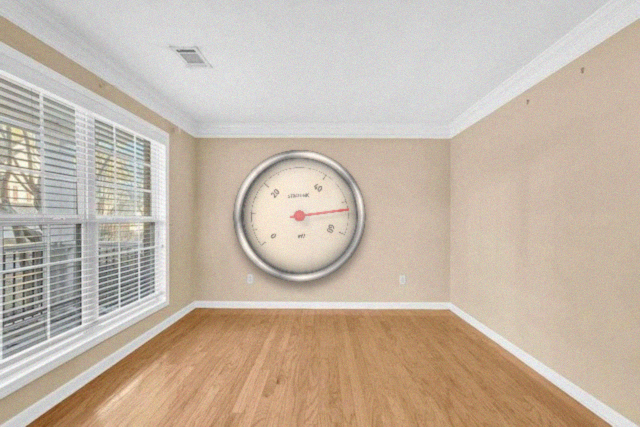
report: 52.5 (mV)
